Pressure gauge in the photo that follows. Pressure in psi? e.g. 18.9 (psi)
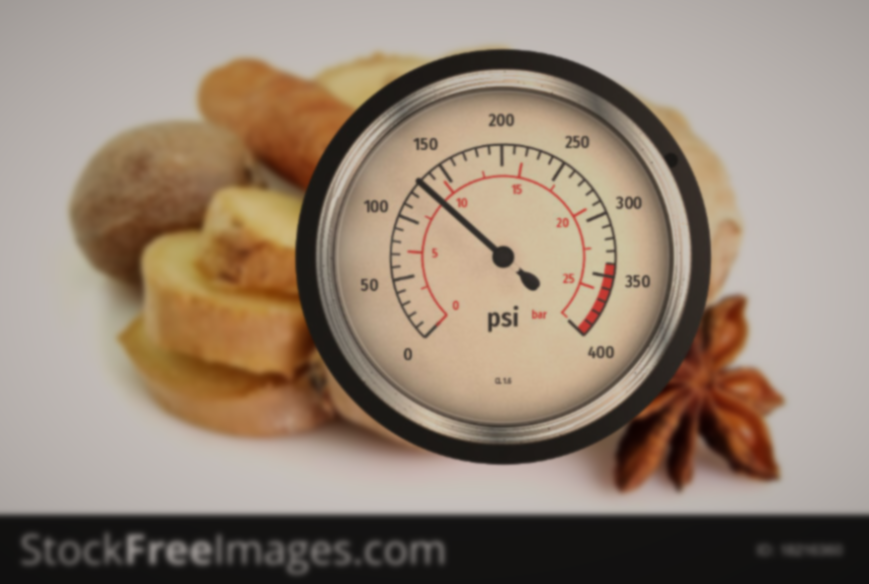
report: 130 (psi)
